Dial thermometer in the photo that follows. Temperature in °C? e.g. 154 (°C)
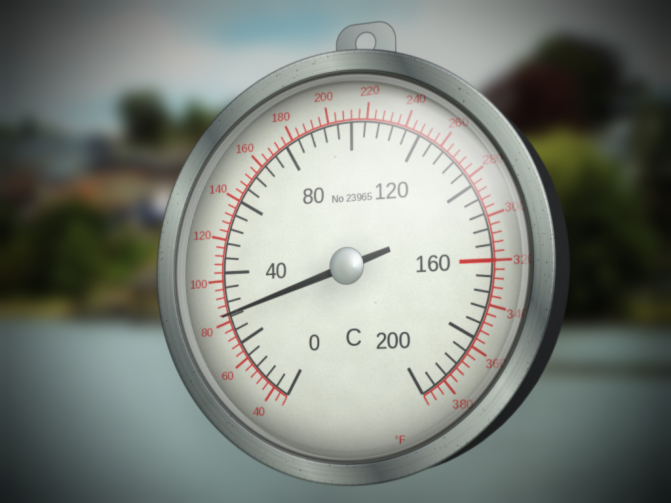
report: 28 (°C)
